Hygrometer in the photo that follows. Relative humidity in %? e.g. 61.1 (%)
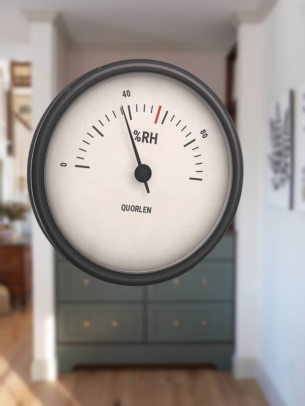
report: 36 (%)
